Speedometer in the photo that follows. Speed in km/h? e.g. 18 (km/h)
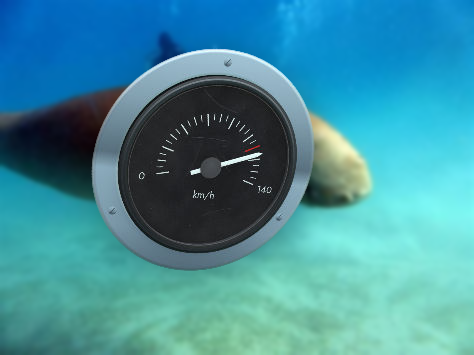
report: 115 (km/h)
